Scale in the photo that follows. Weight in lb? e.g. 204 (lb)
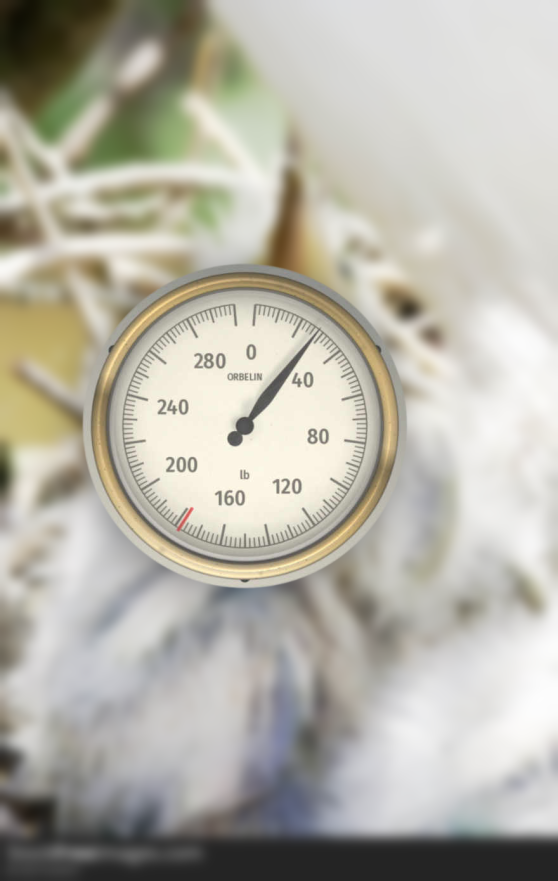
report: 28 (lb)
